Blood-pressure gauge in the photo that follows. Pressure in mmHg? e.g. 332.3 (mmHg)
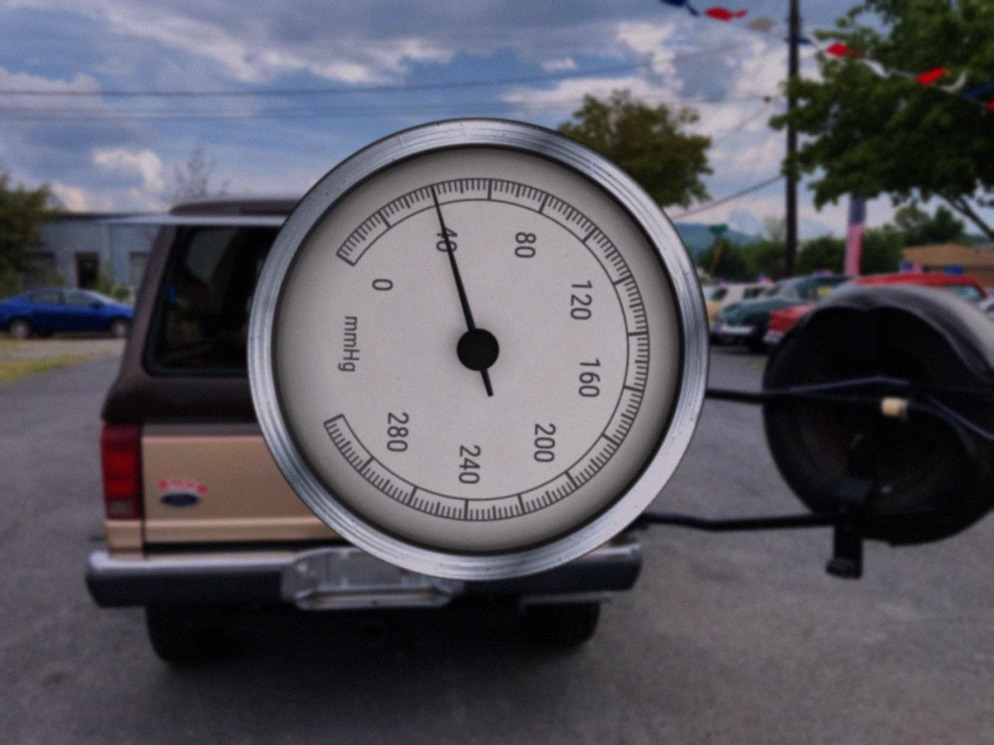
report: 40 (mmHg)
